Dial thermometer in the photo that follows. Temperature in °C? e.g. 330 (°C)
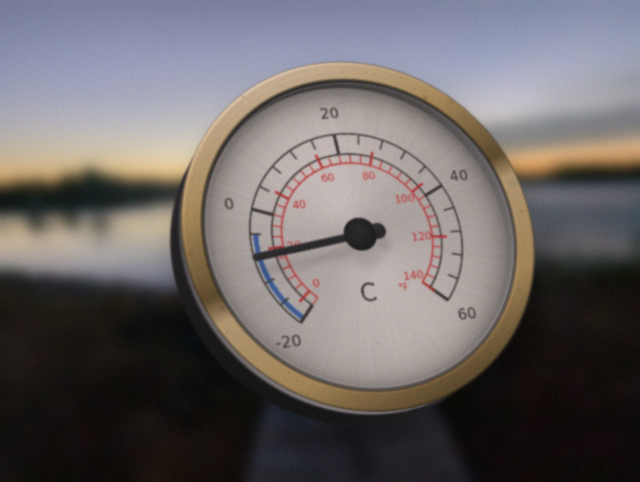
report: -8 (°C)
